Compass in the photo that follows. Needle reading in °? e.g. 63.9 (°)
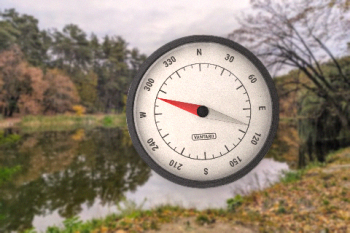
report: 290 (°)
